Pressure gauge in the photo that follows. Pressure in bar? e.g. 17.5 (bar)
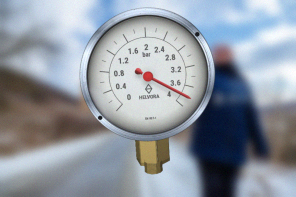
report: 3.8 (bar)
